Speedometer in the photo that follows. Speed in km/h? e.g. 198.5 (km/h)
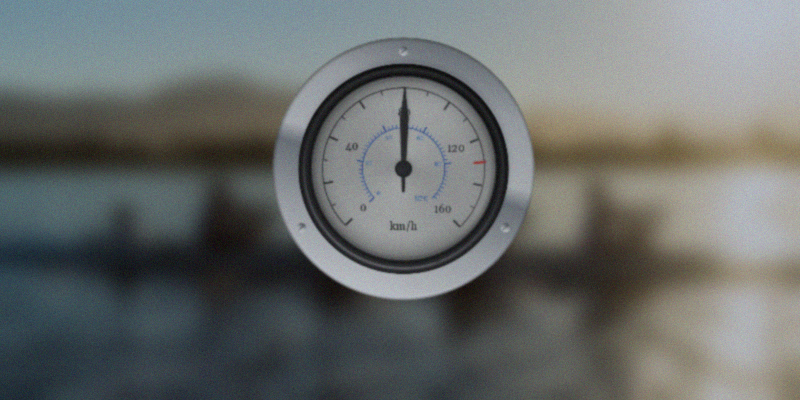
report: 80 (km/h)
